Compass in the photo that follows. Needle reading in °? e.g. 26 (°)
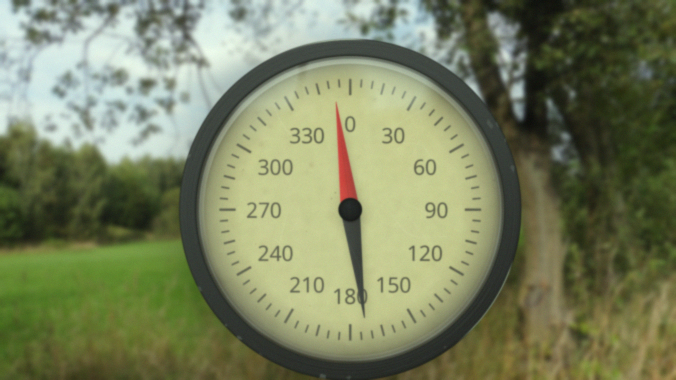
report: 352.5 (°)
